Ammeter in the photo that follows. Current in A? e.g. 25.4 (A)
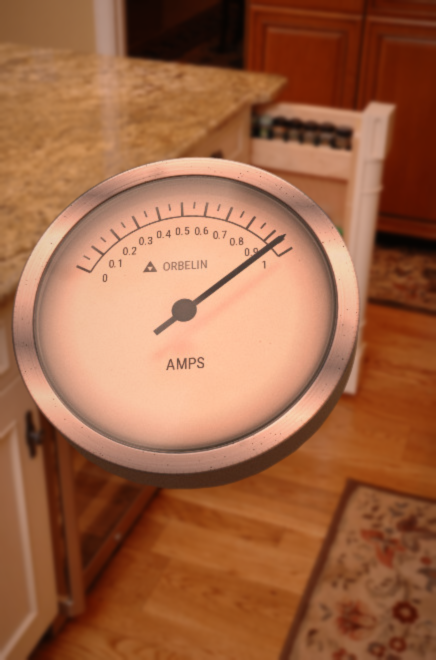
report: 0.95 (A)
